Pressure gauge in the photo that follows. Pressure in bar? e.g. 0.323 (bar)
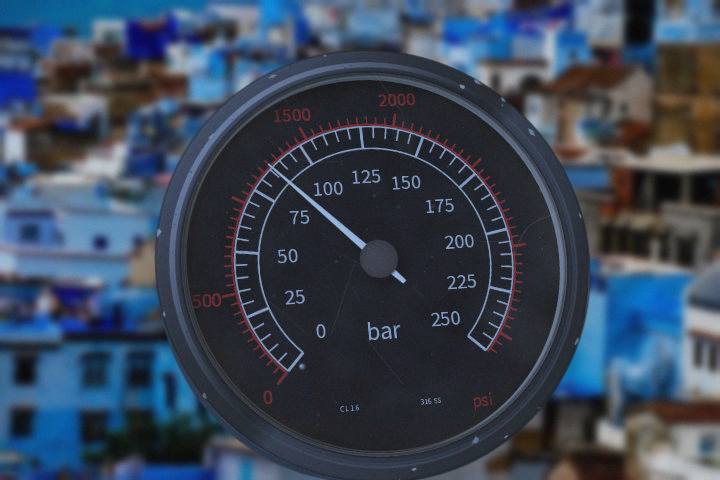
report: 85 (bar)
